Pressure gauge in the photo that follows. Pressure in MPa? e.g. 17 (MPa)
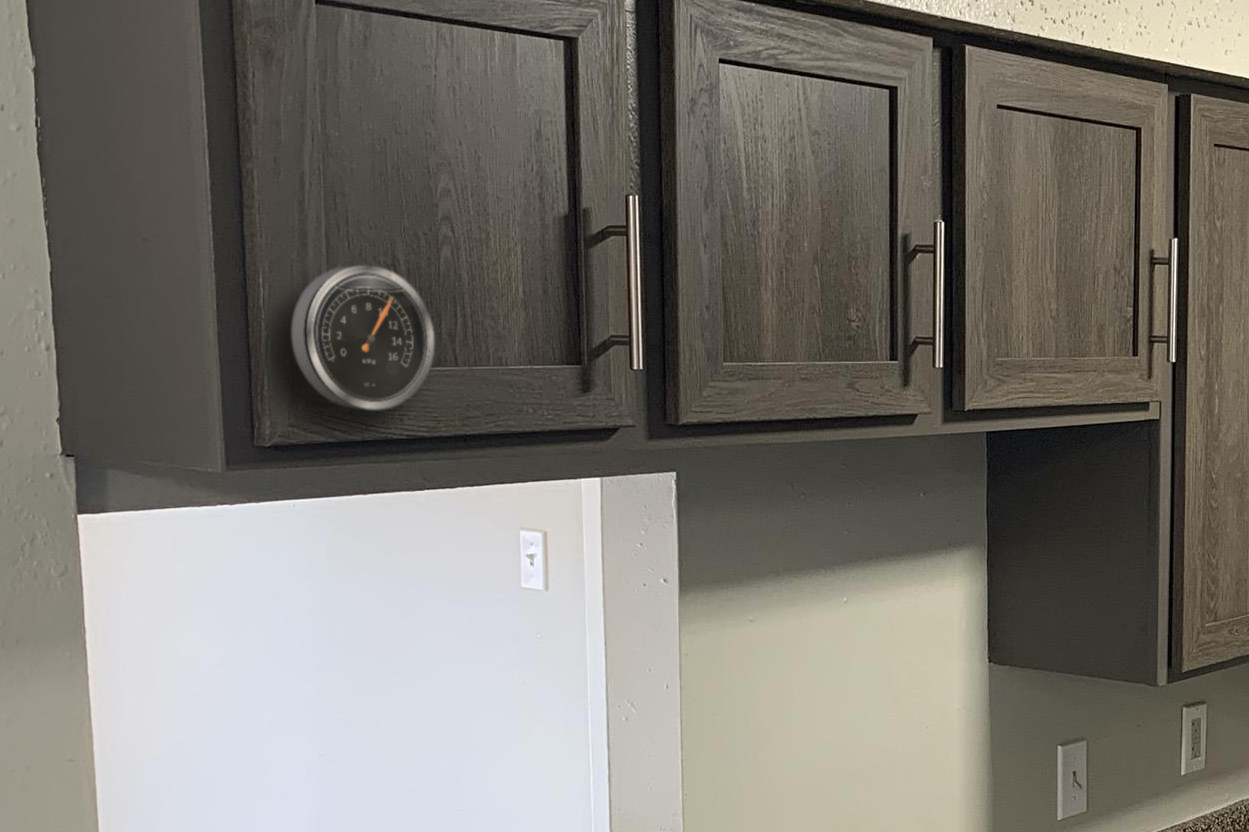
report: 10 (MPa)
